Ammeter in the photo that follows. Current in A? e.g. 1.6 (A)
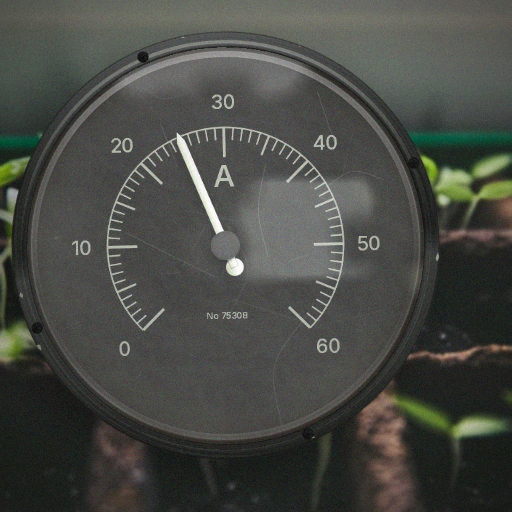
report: 25 (A)
